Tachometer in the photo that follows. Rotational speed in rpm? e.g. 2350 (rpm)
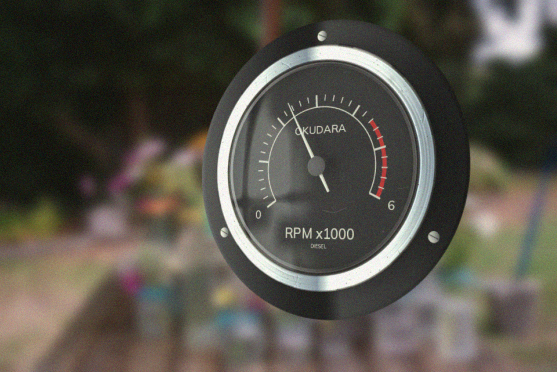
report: 2400 (rpm)
